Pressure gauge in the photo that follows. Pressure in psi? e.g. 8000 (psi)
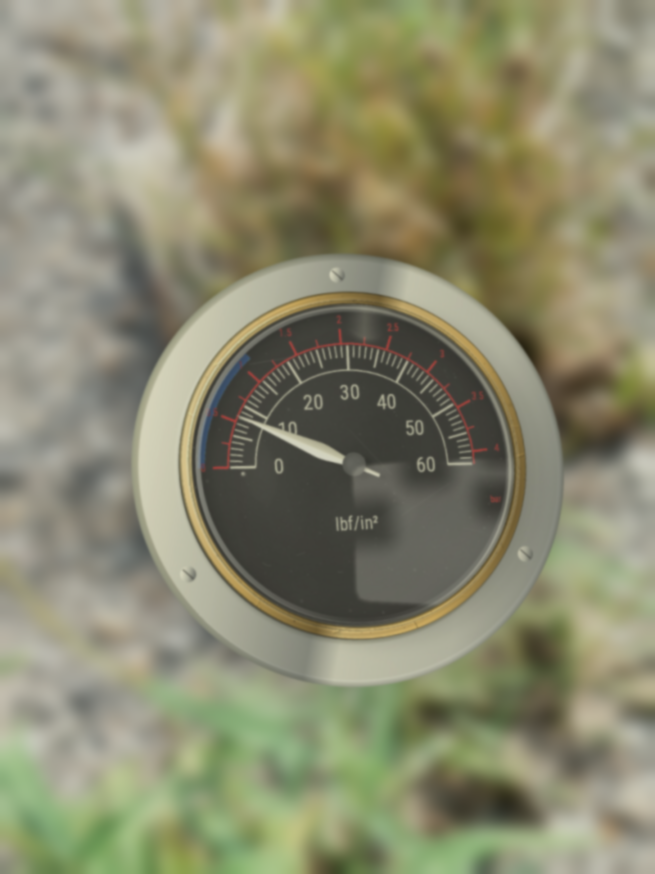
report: 8 (psi)
